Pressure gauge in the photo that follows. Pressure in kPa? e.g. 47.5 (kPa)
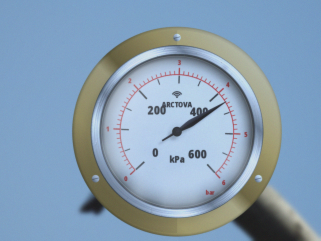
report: 425 (kPa)
